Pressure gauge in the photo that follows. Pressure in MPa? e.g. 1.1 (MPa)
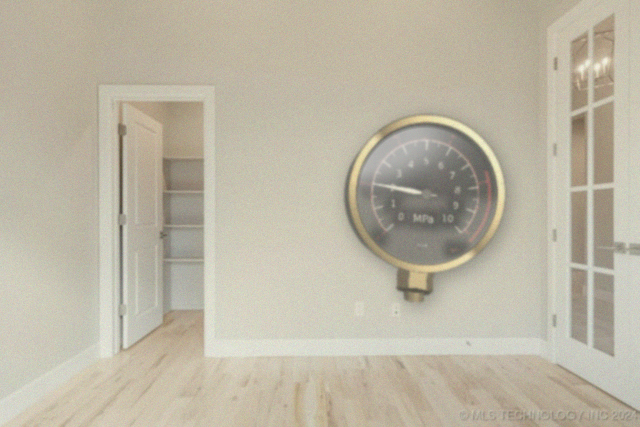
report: 2 (MPa)
